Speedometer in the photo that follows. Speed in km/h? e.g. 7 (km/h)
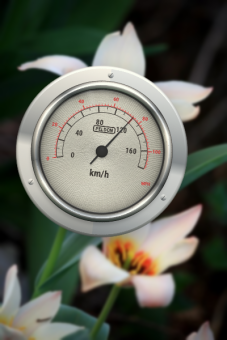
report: 120 (km/h)
